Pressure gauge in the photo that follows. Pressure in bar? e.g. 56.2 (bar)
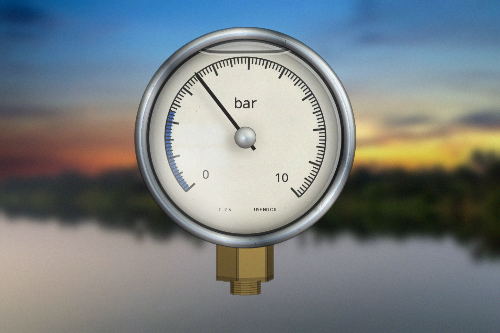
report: 3.5 (bar)
